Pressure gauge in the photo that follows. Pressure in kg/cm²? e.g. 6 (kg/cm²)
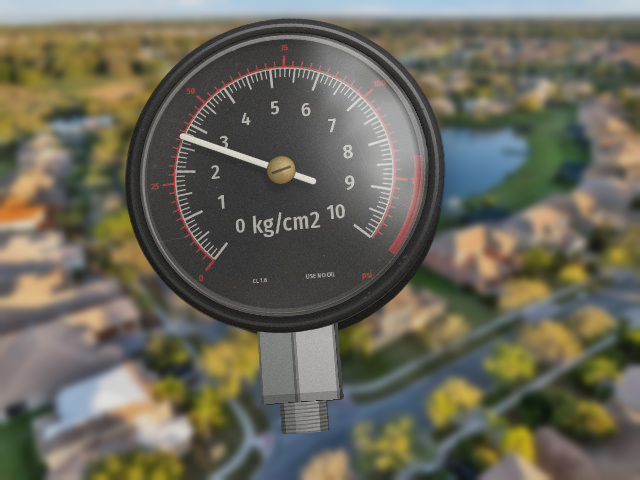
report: 2.7 (kg/cm²)
